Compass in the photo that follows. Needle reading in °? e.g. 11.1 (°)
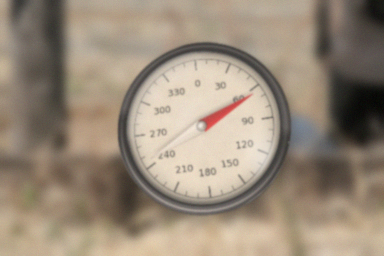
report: 65 (°)
